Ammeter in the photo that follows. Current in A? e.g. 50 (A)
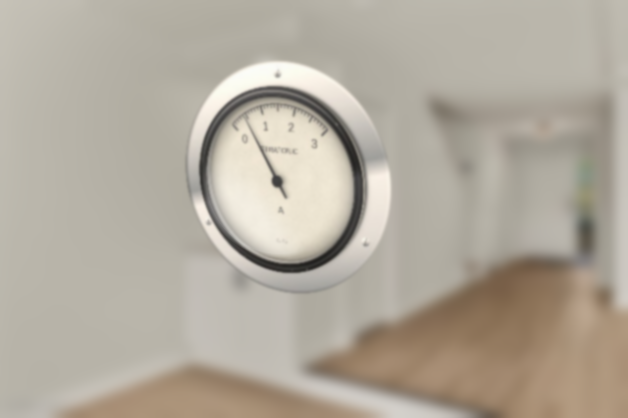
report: 0.5 (A)
